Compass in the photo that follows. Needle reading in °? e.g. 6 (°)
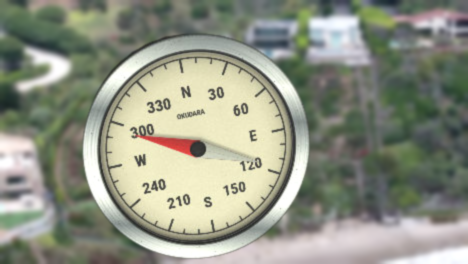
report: 295 (°)
